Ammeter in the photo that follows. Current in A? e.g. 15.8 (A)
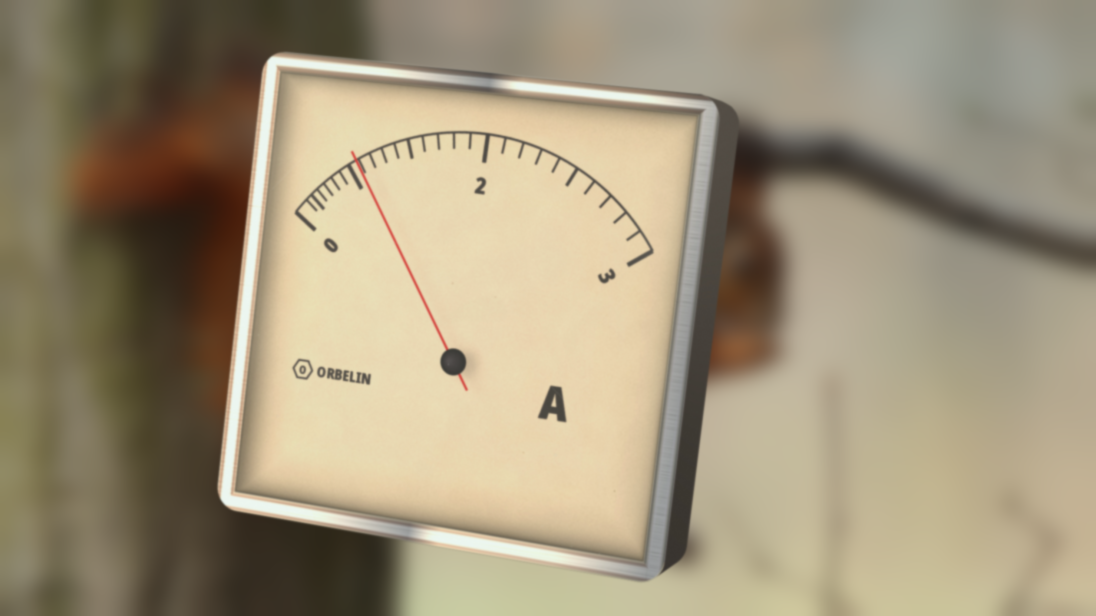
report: 1.1 (A)
